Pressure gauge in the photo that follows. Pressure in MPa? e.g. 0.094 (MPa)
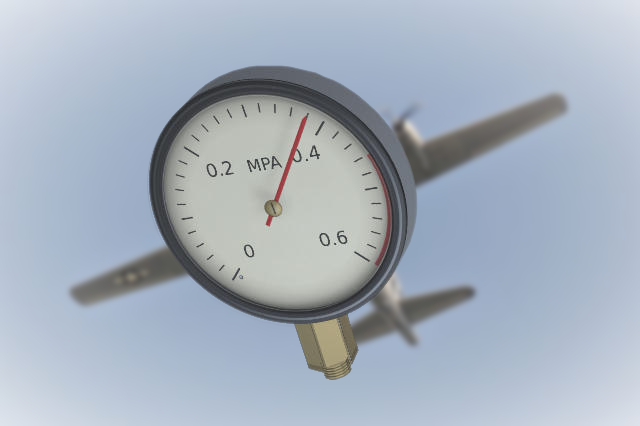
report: 0.38 (MPa)
